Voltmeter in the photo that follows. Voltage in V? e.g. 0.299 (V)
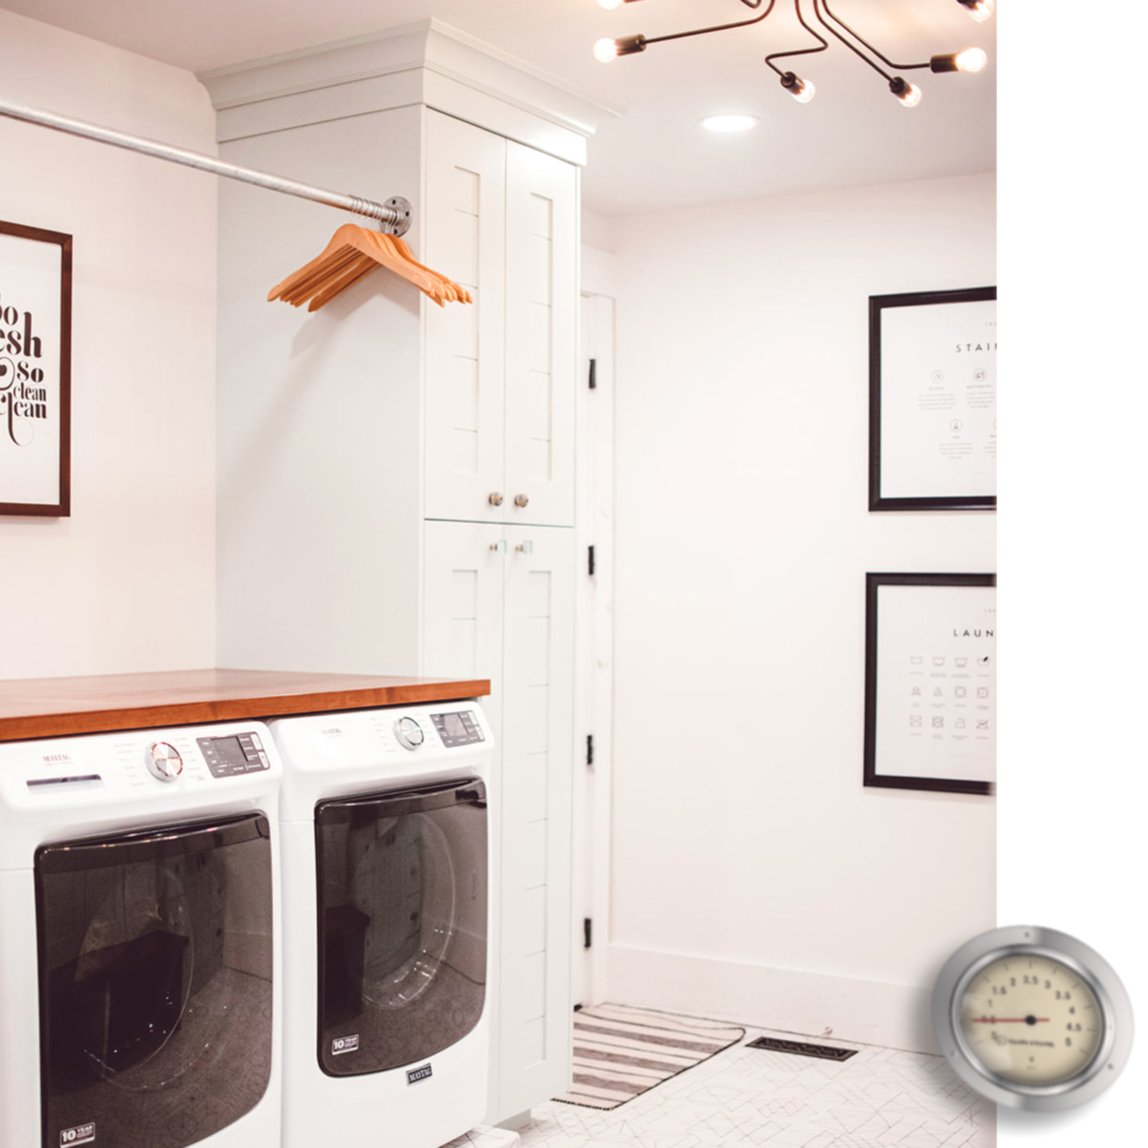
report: 0.5 (V)
